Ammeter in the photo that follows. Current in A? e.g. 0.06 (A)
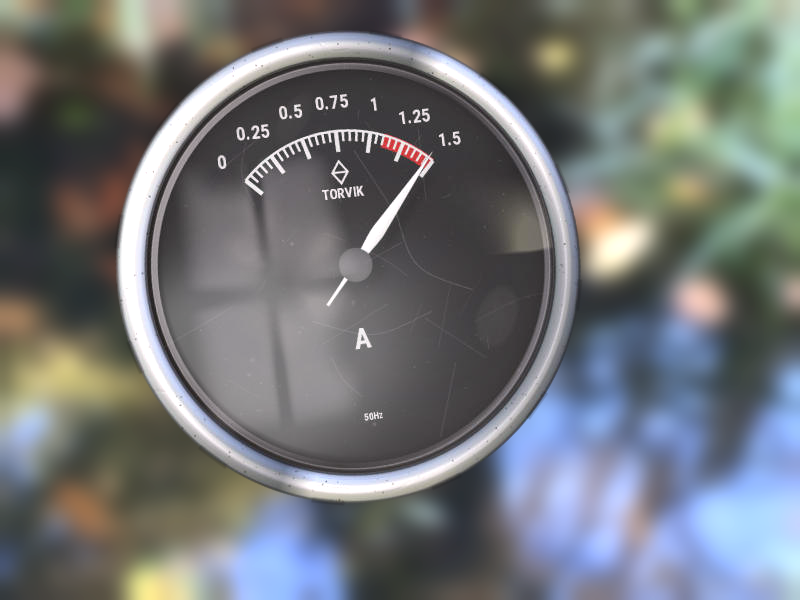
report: 1.45 (A)
